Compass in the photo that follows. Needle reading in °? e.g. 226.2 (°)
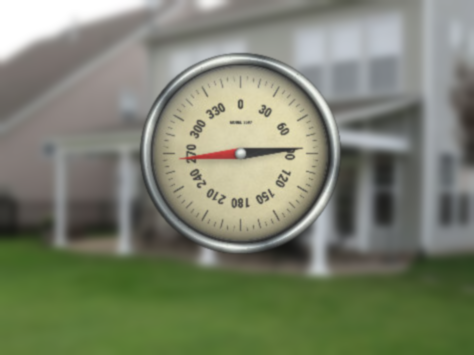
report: 265 (°)
